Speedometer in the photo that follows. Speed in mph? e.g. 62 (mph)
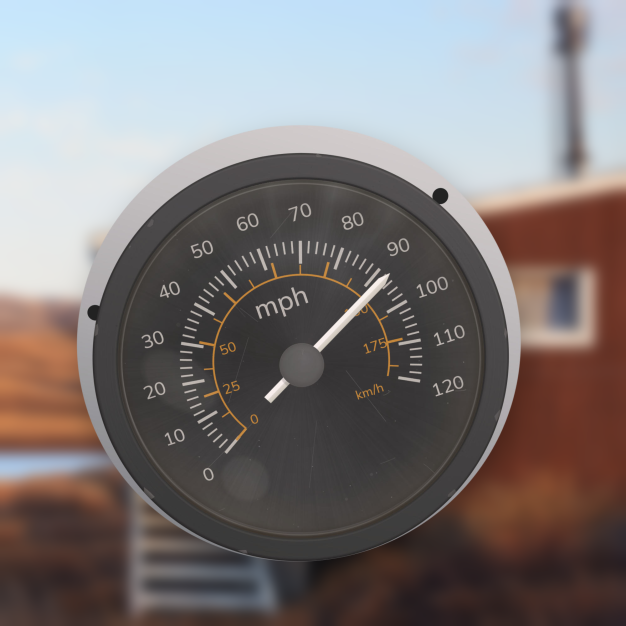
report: 92 (mph)
